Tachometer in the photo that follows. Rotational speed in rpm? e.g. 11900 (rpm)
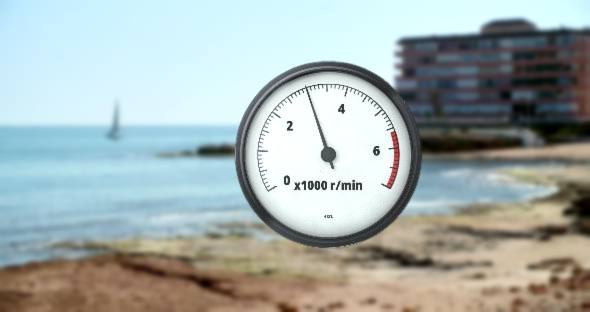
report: 3000 (rpm)
